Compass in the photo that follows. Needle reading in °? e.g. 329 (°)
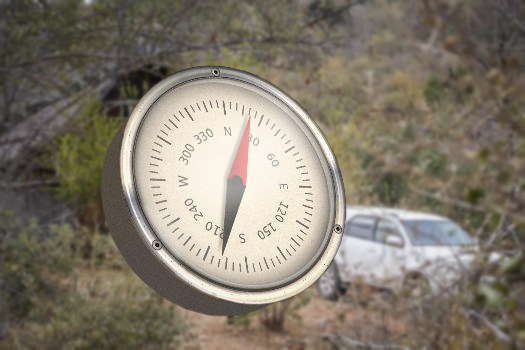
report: 20 (°)
